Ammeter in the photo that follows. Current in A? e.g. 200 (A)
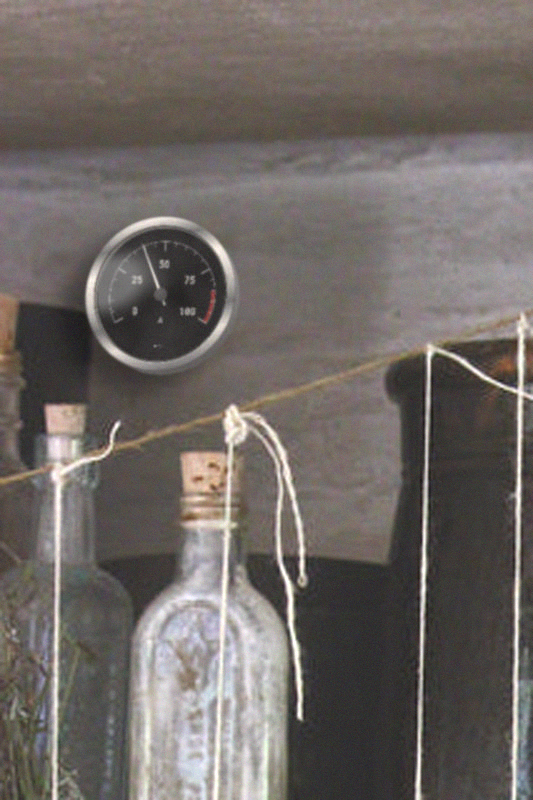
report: 40 (A)
